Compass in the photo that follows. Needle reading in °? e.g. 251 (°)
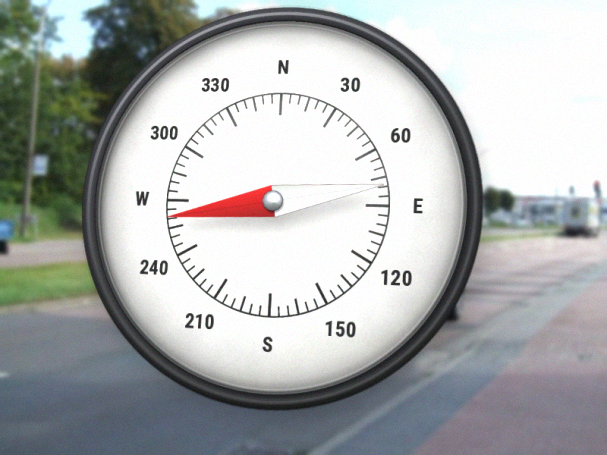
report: 260 (°)
